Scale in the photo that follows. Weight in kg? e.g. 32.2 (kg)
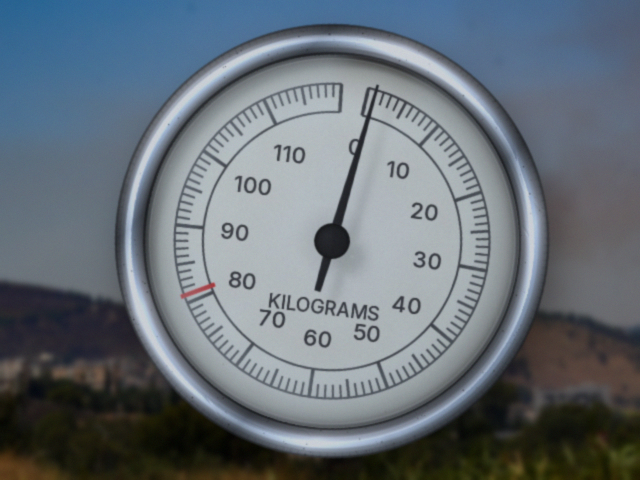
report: 1 (kg)
